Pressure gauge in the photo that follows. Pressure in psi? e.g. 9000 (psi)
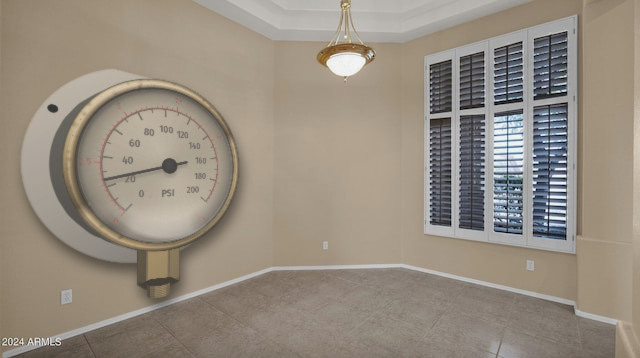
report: 25 (psi)
